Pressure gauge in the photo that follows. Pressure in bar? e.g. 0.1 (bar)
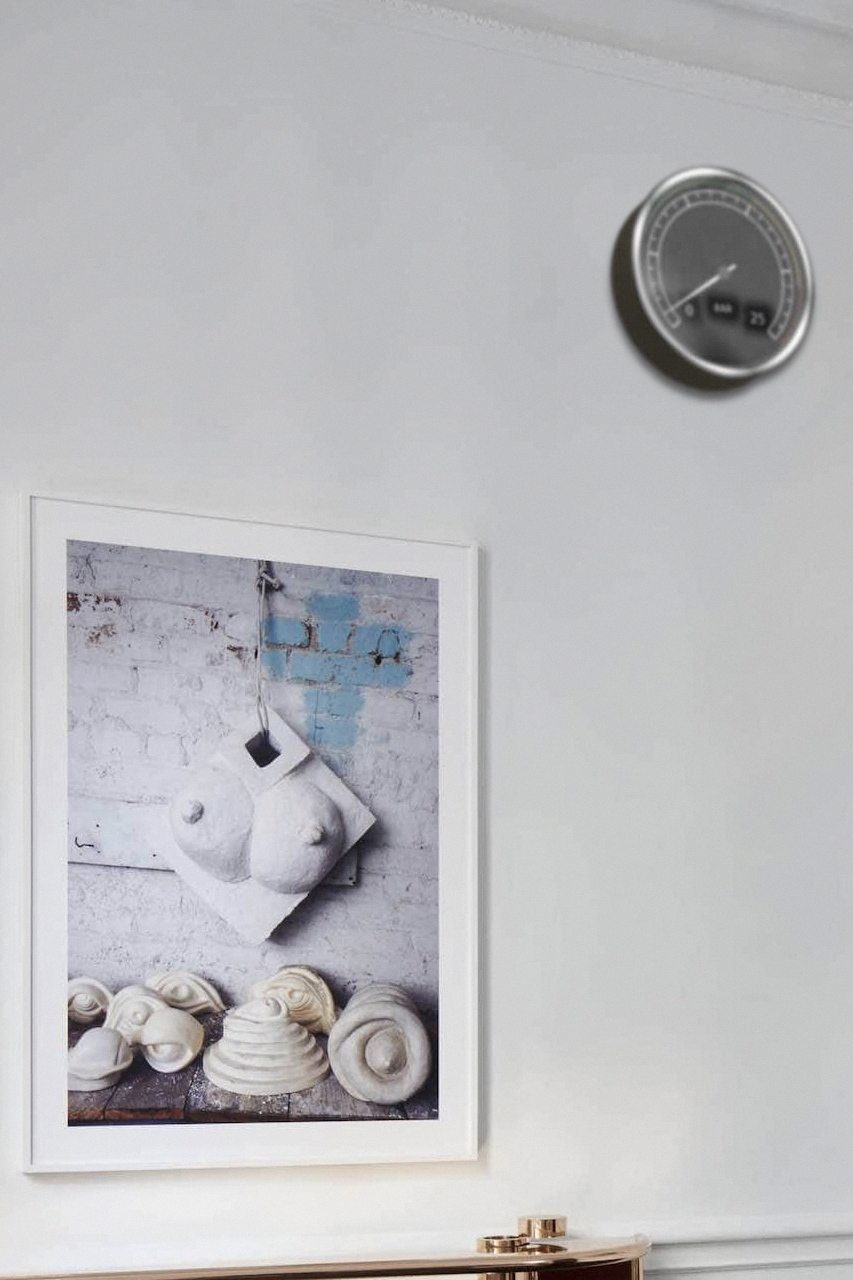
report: 1 (bar)
